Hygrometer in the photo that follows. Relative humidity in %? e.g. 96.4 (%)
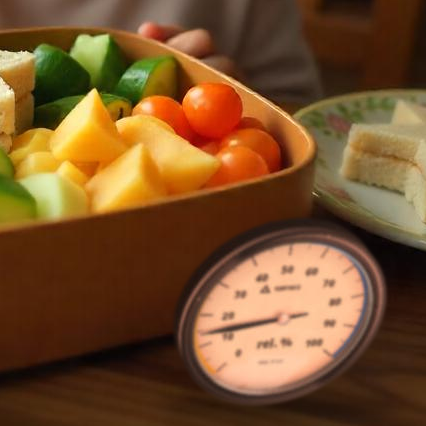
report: 15 (%)
